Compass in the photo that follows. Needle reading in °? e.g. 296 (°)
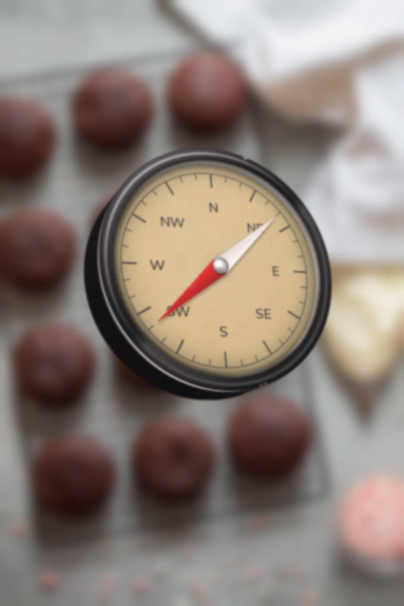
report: 230 (°)
